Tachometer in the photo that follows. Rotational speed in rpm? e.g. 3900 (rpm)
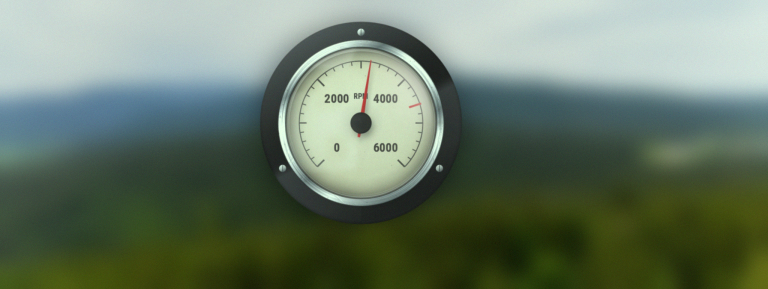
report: 3200 (rpm)
